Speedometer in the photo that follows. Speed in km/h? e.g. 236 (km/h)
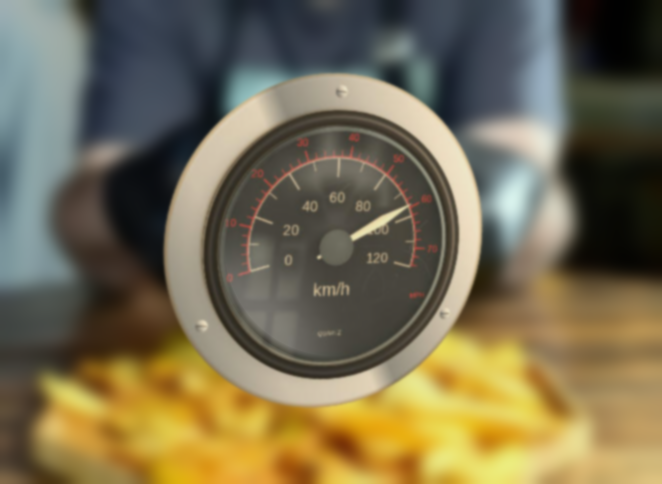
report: 95 (km/h)
